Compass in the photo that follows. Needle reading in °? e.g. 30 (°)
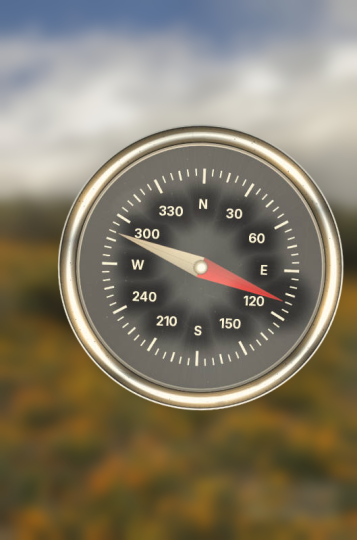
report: 110 (°)
